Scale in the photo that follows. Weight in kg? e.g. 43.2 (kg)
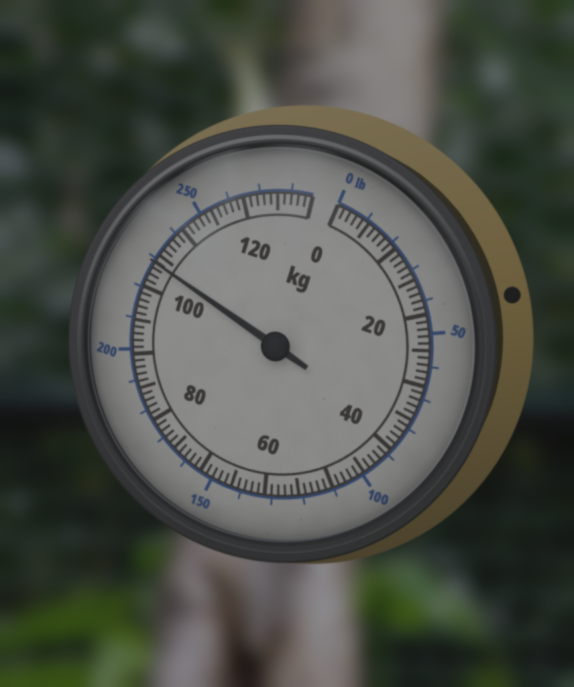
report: 104 (kg)
